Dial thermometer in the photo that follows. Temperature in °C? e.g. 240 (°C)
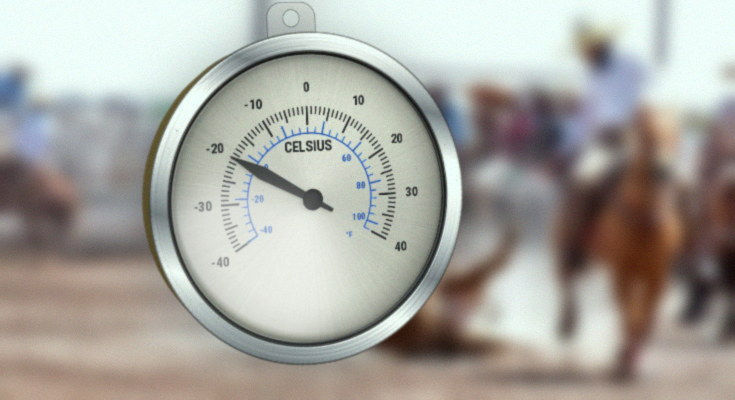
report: -20 (°C)
